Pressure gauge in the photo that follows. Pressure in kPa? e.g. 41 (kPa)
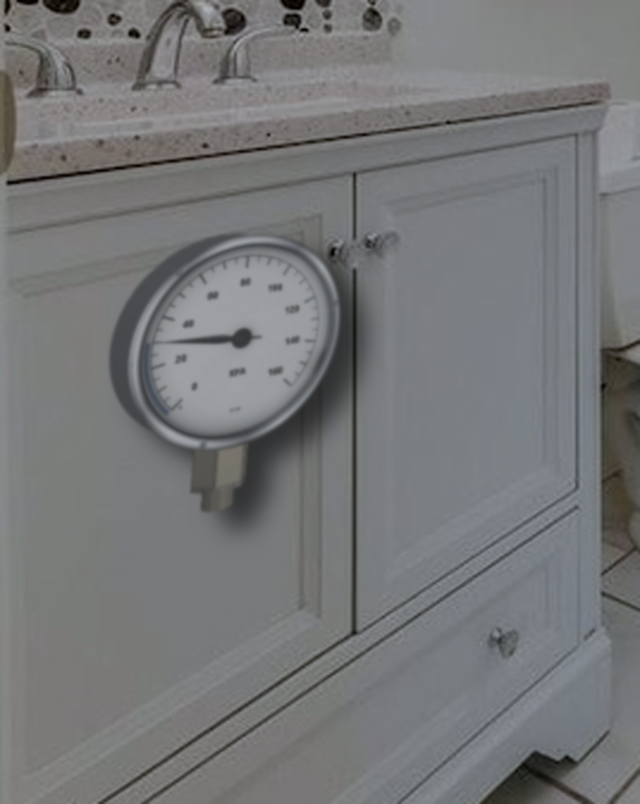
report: 30 (kPa)
